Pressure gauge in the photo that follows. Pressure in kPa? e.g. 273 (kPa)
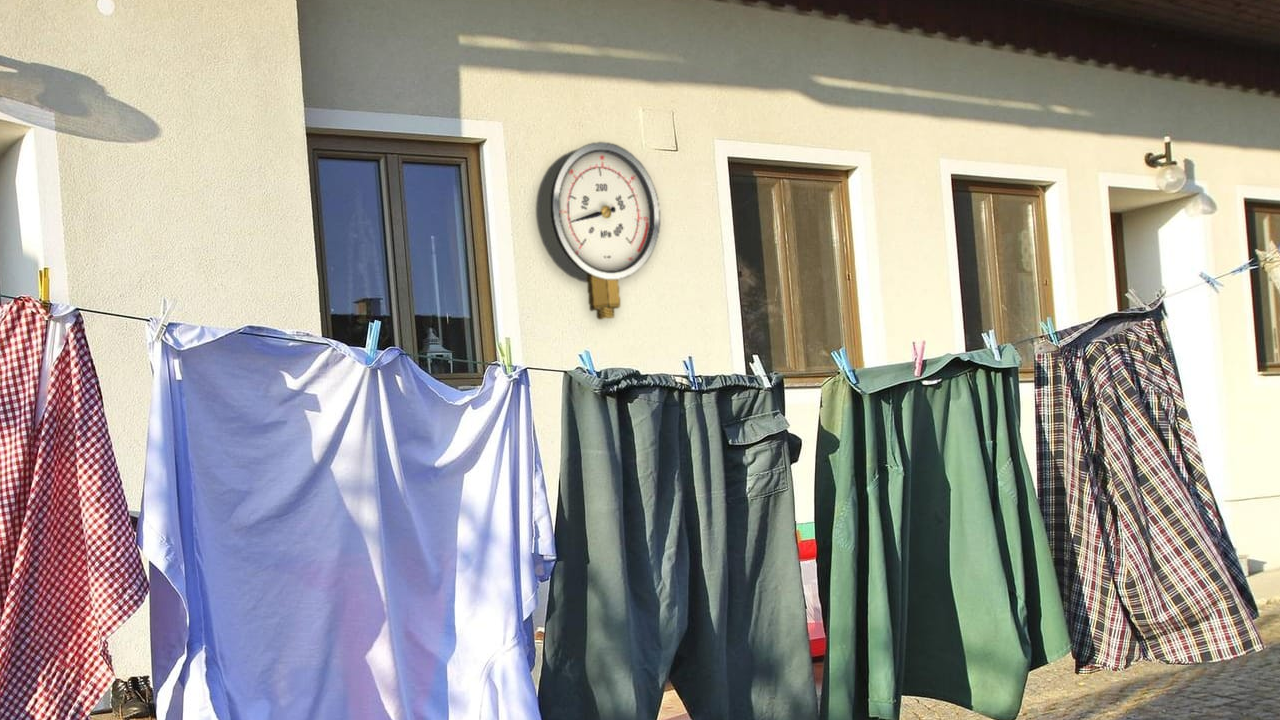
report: 50 (kPa)
